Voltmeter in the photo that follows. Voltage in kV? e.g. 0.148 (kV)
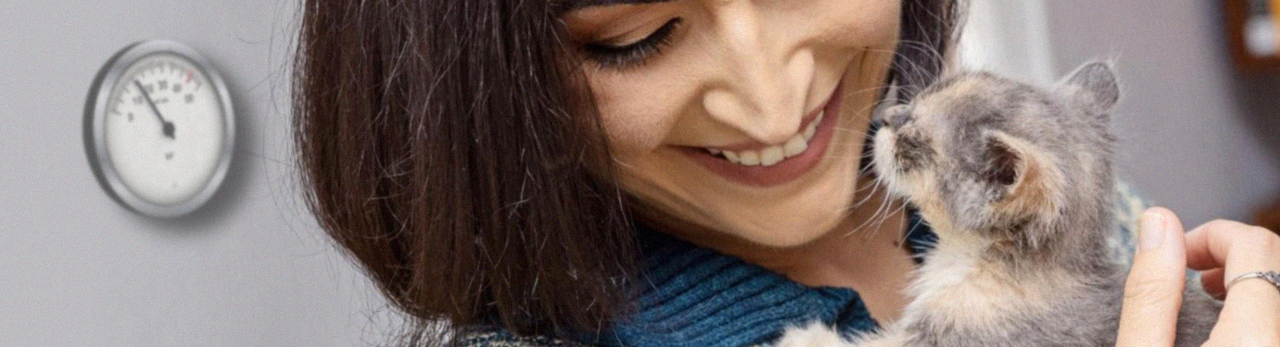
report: 15 (kV)
